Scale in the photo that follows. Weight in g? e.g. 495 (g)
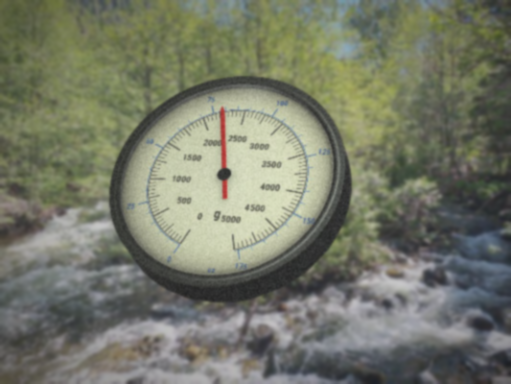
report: 2250 (g)
